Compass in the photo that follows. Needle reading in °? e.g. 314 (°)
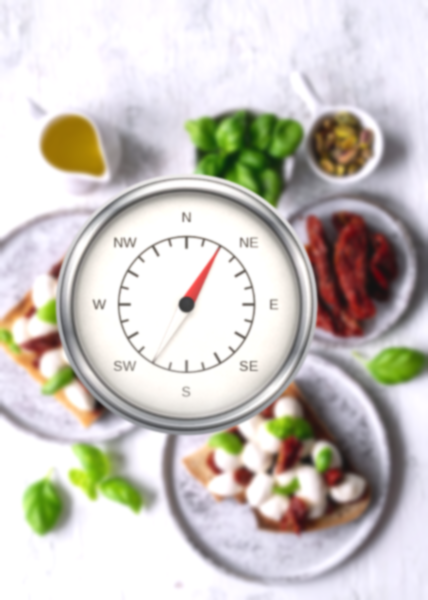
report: 30 (°)
